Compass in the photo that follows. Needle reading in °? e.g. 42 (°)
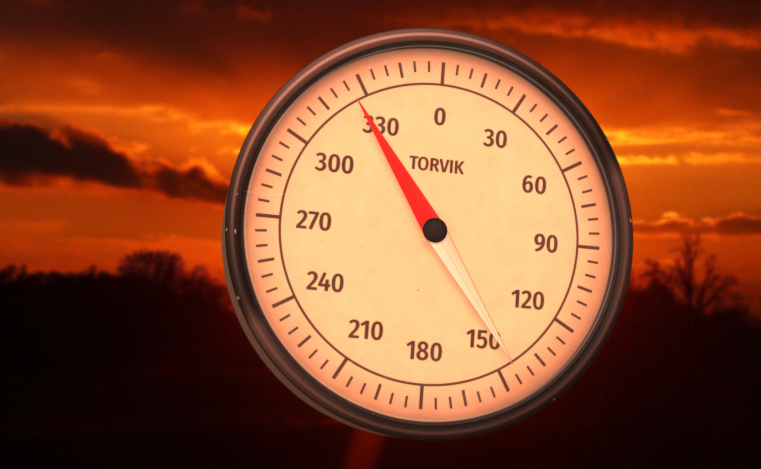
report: 325 (°)
